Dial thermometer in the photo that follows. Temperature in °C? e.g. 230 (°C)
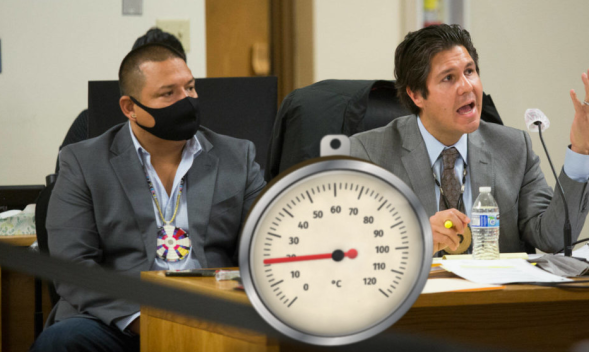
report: 20 (°C)
